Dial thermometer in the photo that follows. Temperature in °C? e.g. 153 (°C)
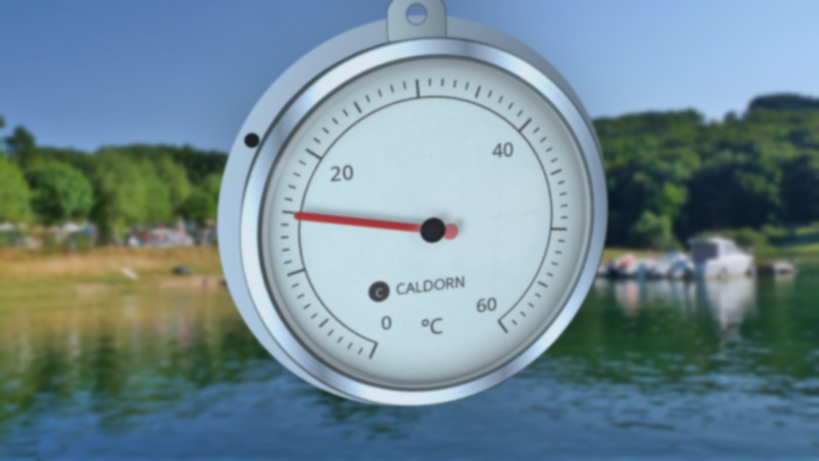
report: 15 (°C)
